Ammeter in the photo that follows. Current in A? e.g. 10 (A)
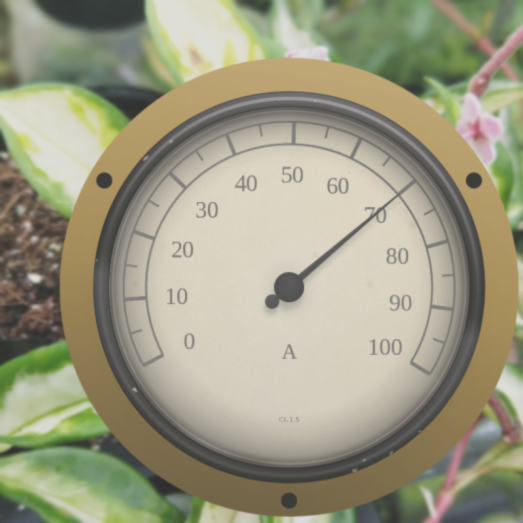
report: 70 (A)
